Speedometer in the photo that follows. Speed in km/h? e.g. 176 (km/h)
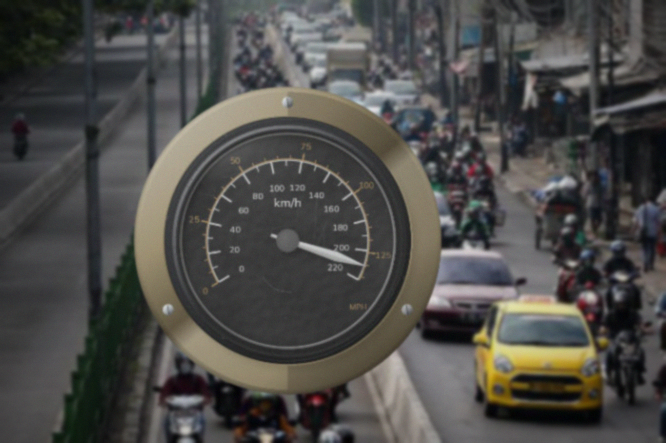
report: 210 (km/h)
